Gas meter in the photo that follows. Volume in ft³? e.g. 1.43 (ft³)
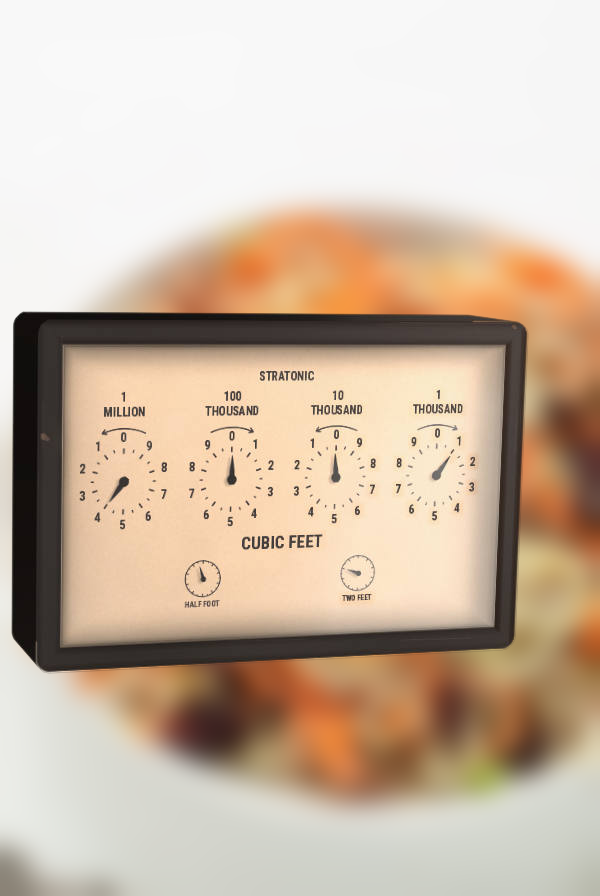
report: 400100 (ft³)
